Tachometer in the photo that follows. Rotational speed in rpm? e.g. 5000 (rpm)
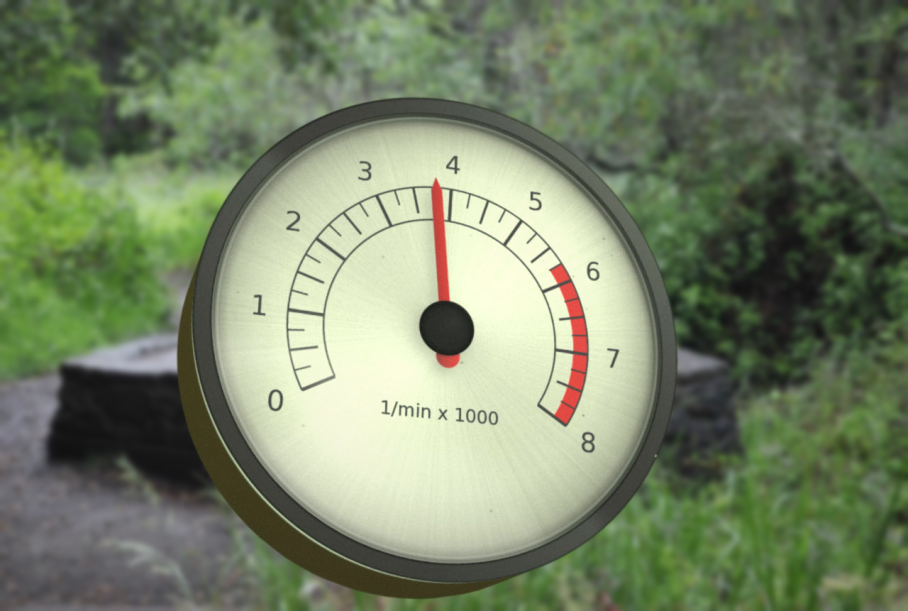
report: 3750 (rpm)
